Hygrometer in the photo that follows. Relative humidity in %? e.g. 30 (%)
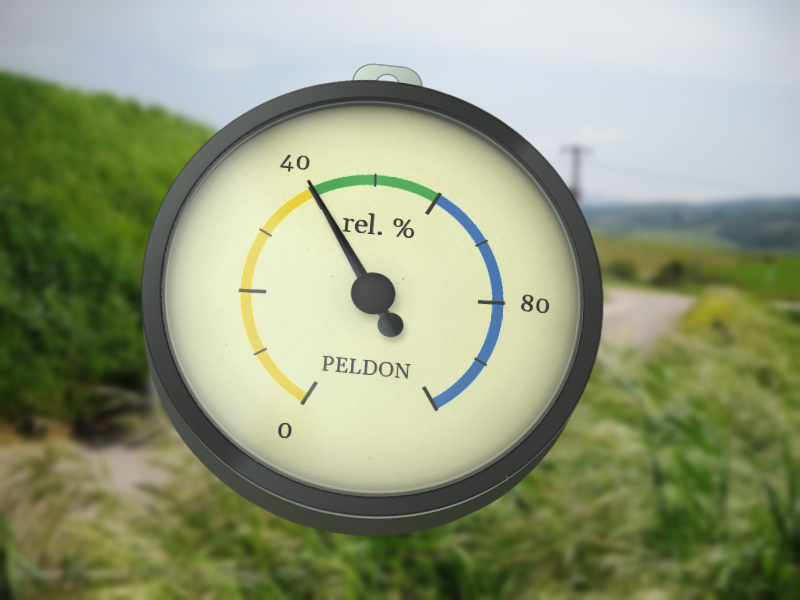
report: 40 (%)
